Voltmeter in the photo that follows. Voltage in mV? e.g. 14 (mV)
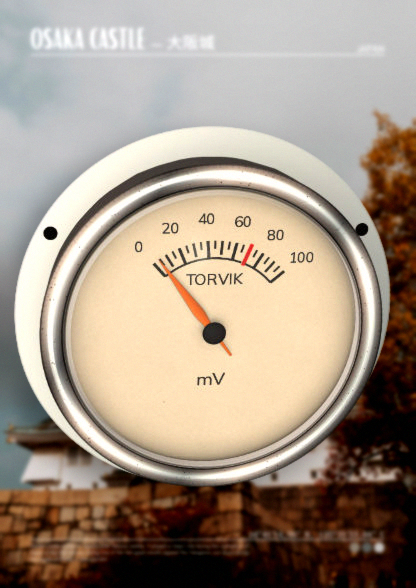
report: 5 (mV)
